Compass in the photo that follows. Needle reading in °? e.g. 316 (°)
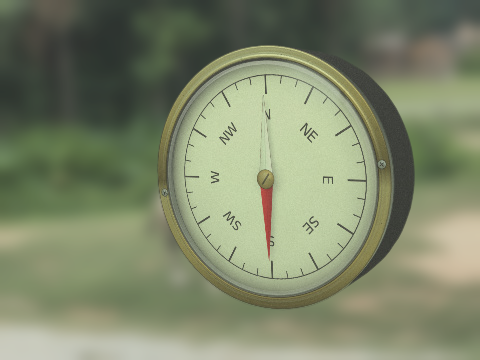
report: 180 (°)
